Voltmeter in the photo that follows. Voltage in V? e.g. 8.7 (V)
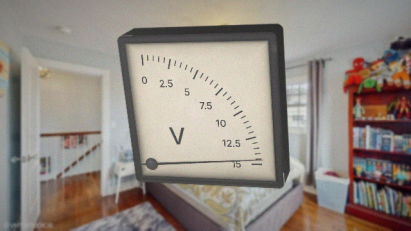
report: 14.5 (V)
